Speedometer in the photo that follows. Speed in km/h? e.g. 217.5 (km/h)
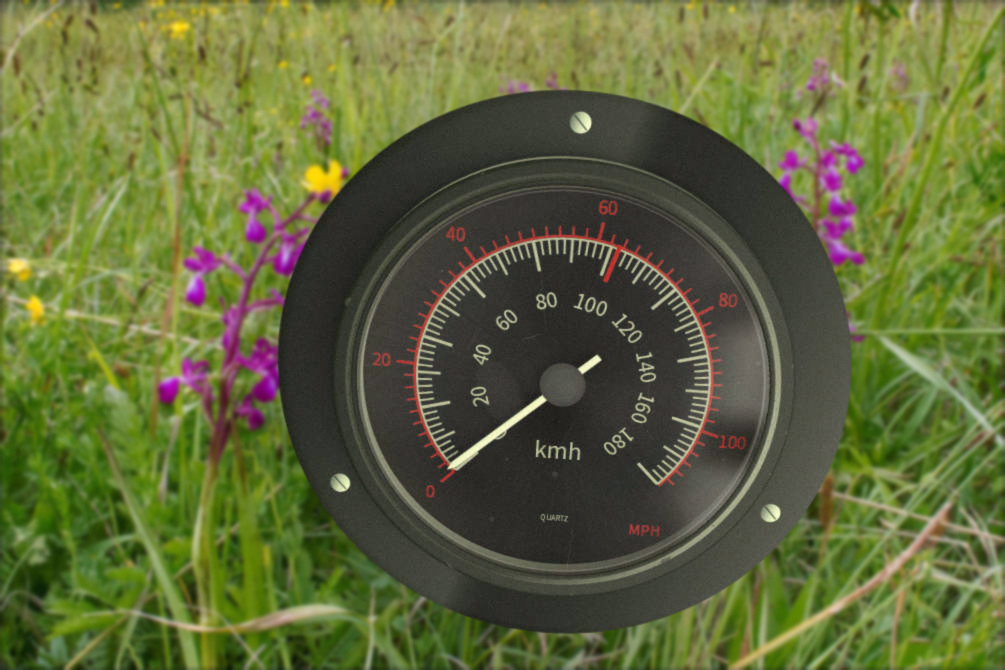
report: 2 (km/h)
